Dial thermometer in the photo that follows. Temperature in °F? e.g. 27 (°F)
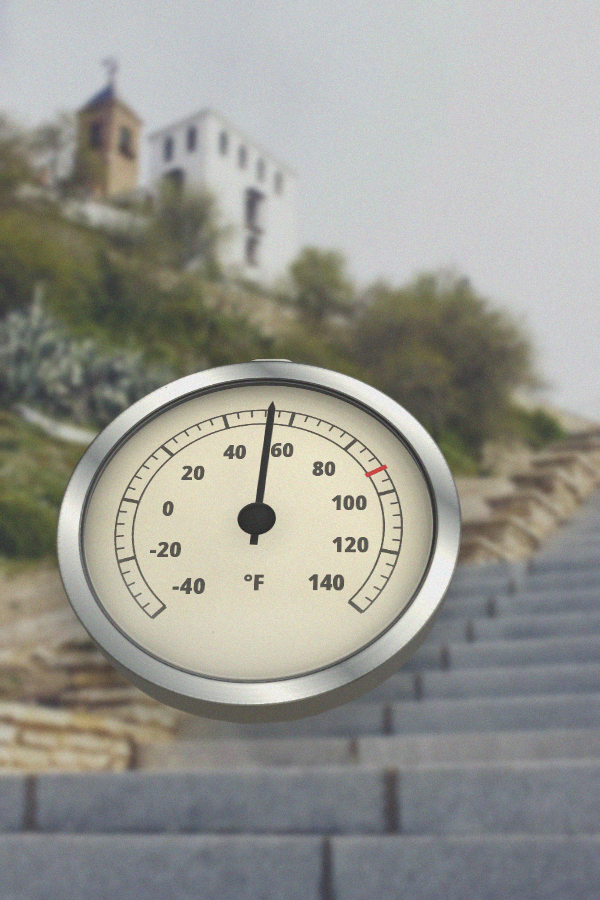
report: 54 (°F)
